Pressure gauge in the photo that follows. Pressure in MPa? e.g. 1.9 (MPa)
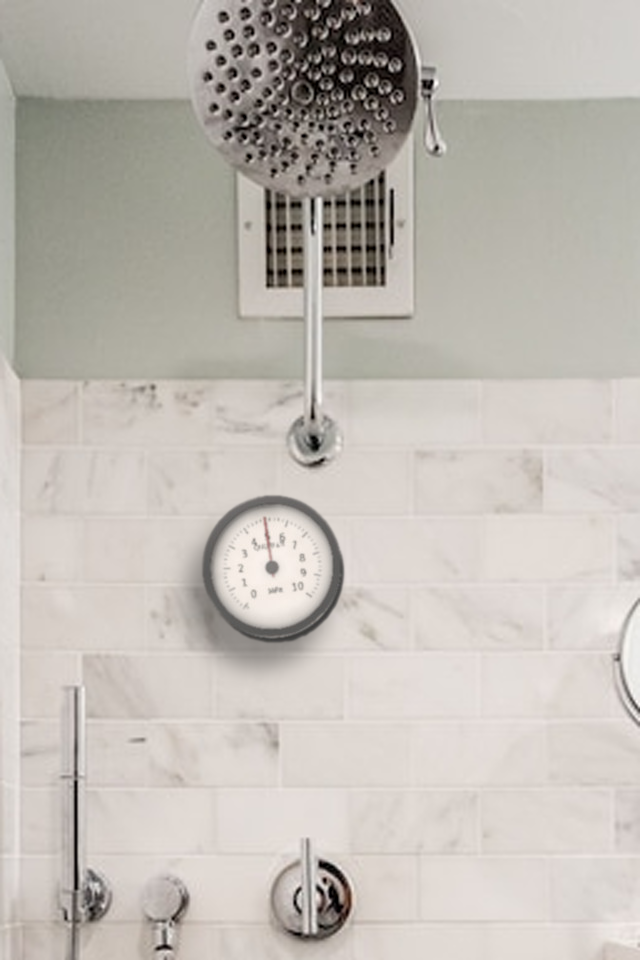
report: 5 (MPa)
